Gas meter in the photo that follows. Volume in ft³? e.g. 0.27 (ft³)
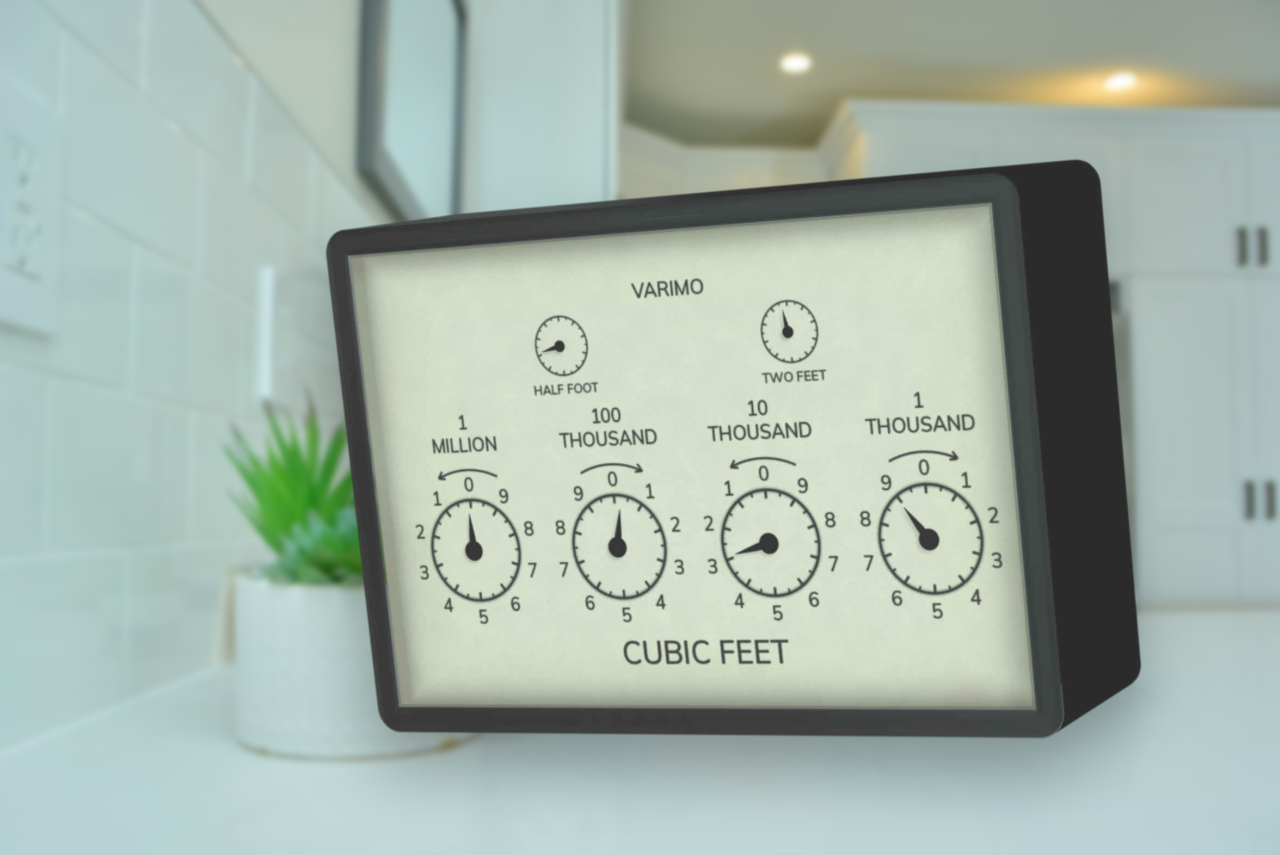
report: 2900 (ft³)
